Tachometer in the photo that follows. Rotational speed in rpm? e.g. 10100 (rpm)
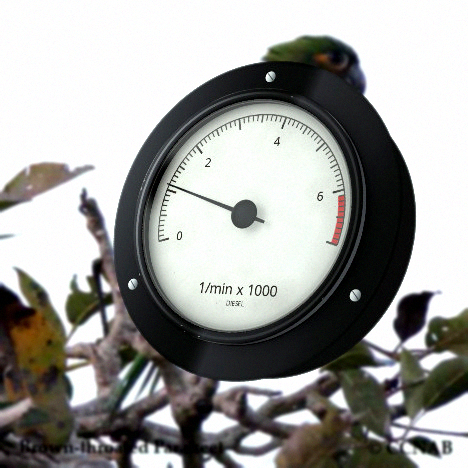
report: 1100 (rpm)
